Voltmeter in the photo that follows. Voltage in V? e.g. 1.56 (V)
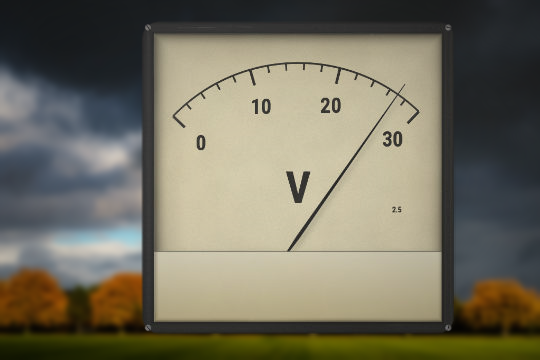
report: 27 (V)
